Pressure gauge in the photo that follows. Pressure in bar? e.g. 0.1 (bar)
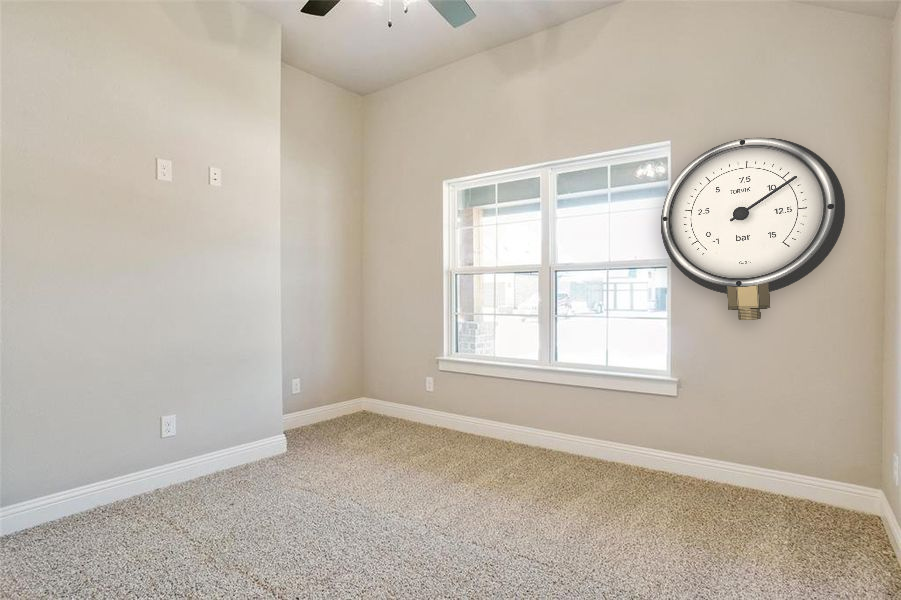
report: 10.5 (bar)
